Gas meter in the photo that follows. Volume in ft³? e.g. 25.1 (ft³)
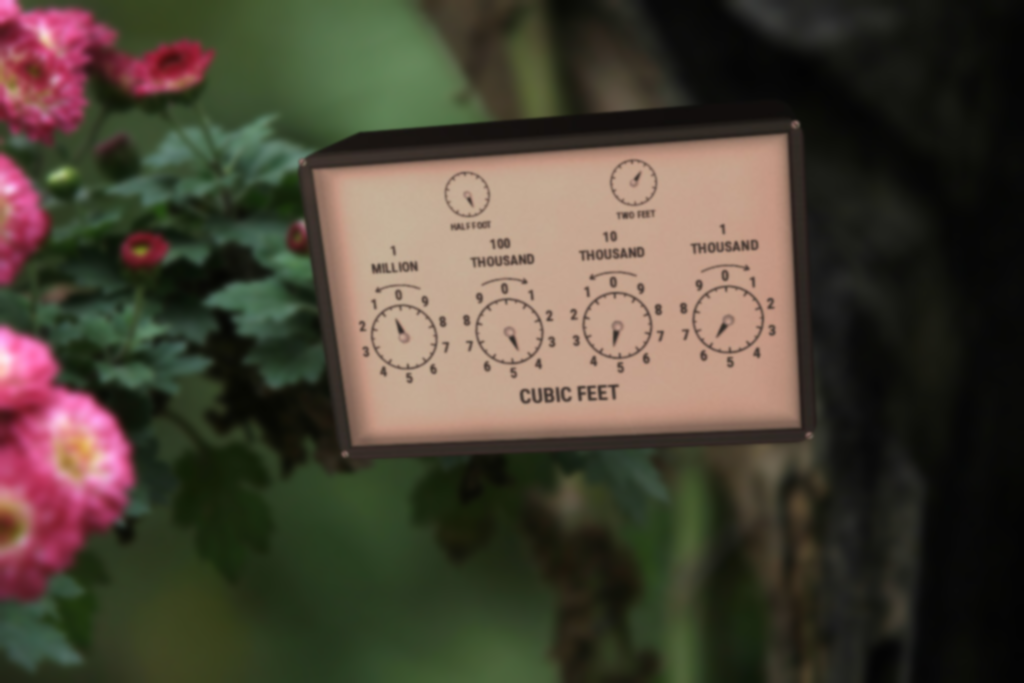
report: 44600 (ft³)
